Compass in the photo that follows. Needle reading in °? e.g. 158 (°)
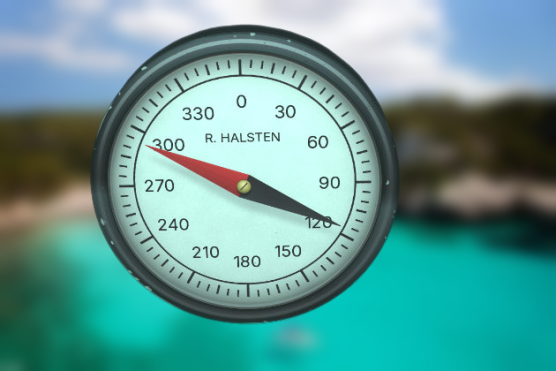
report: 295 (°)
